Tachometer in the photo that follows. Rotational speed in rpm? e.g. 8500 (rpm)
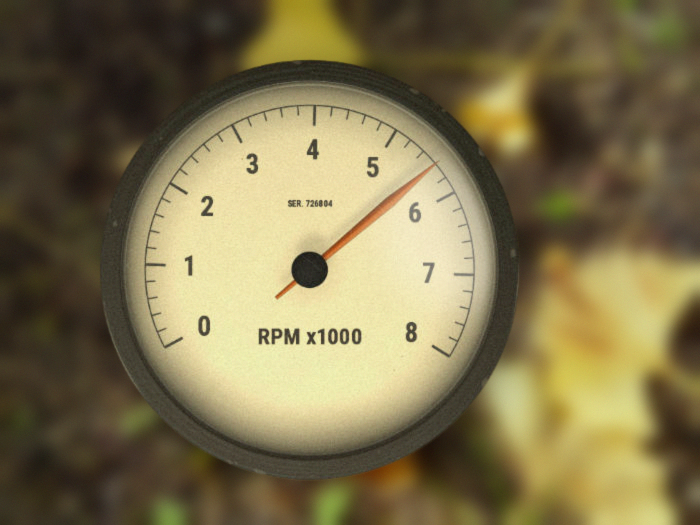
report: 5600 (rpm)
